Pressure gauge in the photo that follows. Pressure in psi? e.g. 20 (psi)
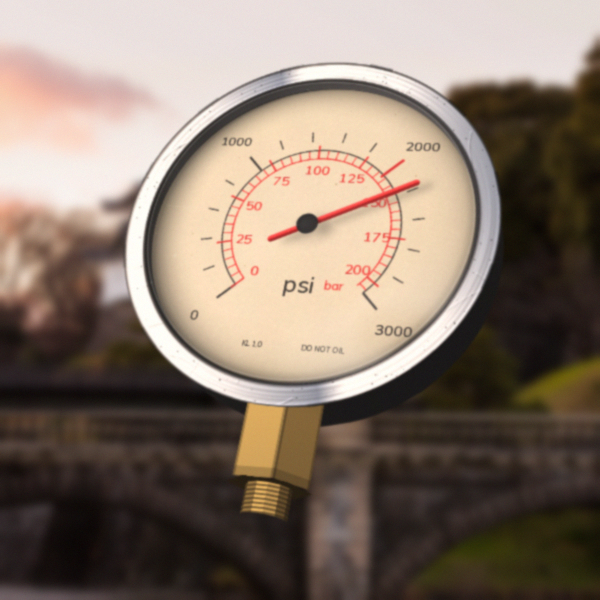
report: 2200 (psi)
